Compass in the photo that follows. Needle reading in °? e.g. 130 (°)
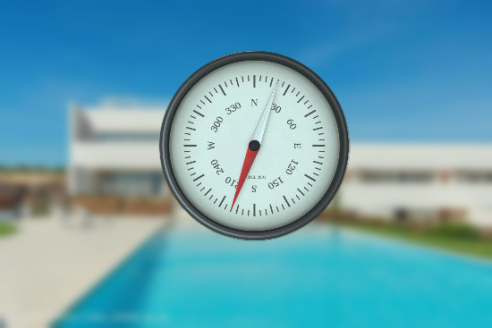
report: 200 (°)
